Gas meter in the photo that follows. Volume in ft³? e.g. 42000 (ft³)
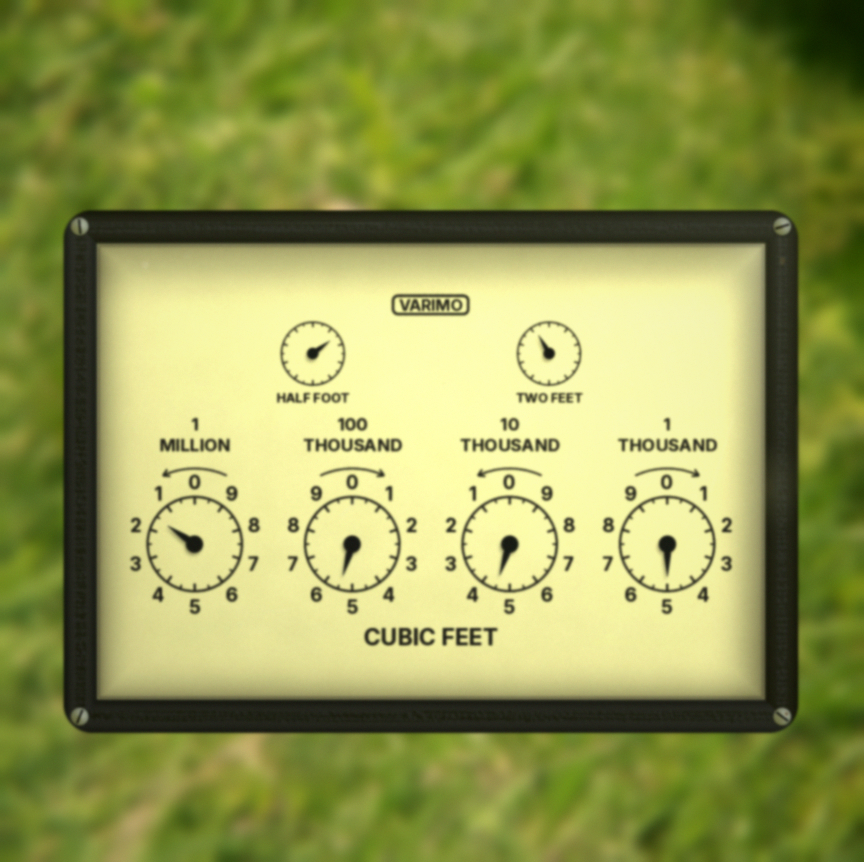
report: 154500 (ft³)
